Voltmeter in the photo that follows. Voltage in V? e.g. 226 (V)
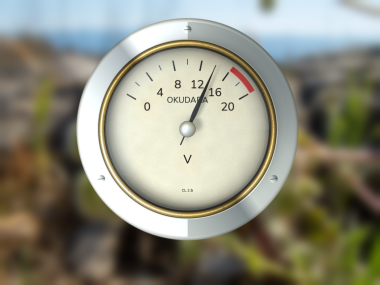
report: 14 (V)
